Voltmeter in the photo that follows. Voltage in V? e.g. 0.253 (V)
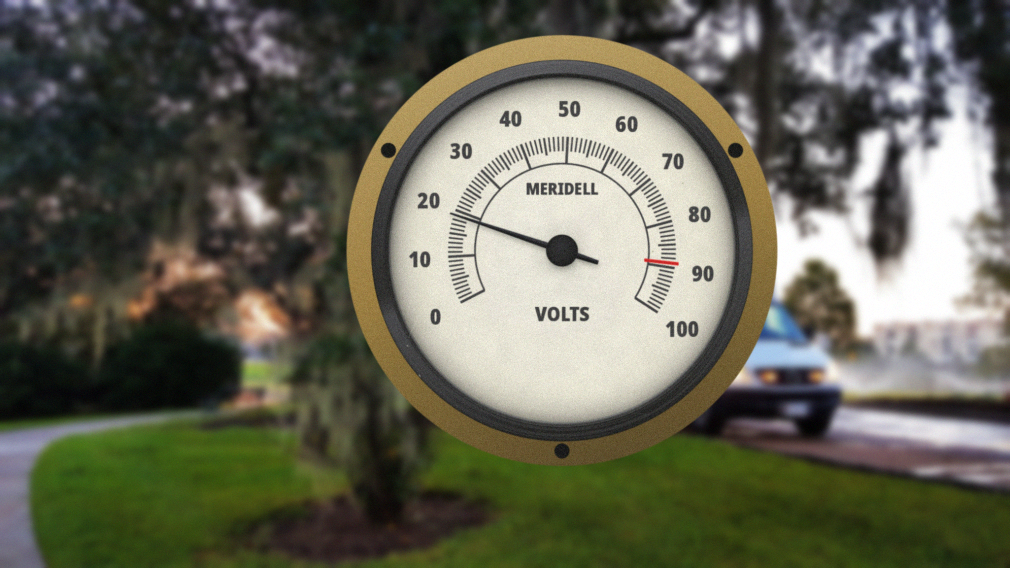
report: 19 (V)
